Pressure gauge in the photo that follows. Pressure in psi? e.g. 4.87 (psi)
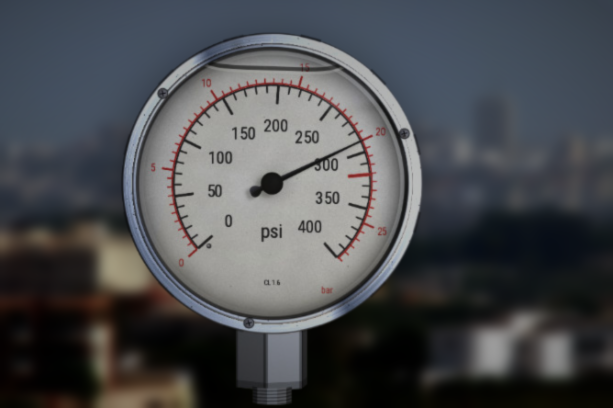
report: 290 (psi)
